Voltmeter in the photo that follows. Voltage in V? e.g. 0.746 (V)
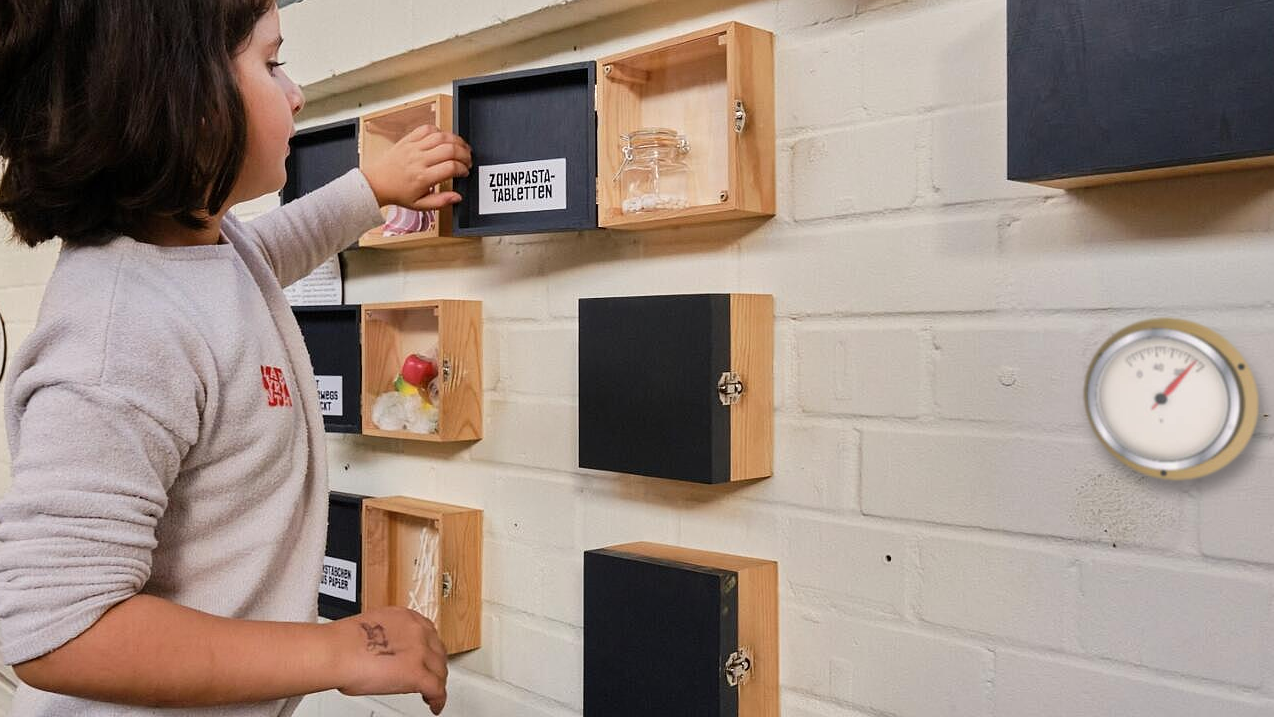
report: 90 (V)
